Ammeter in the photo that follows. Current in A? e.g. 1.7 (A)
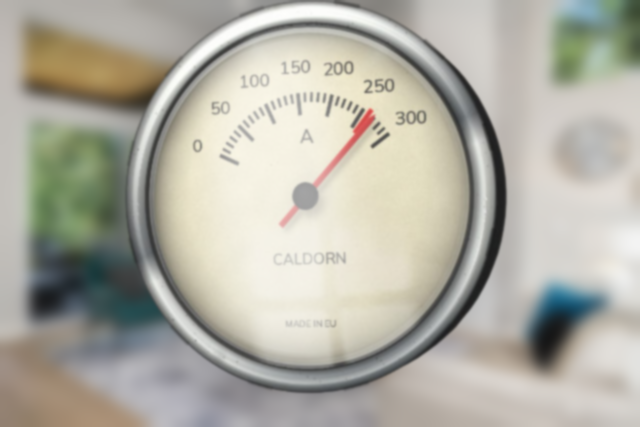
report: 270 (A)
